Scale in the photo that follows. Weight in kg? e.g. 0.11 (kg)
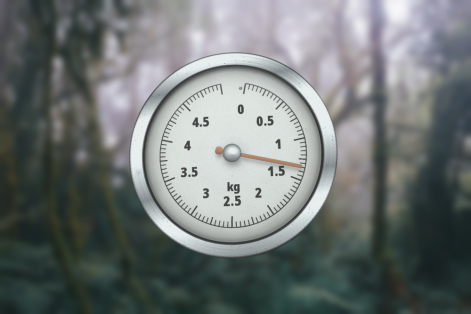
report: 1.35 (kg)
